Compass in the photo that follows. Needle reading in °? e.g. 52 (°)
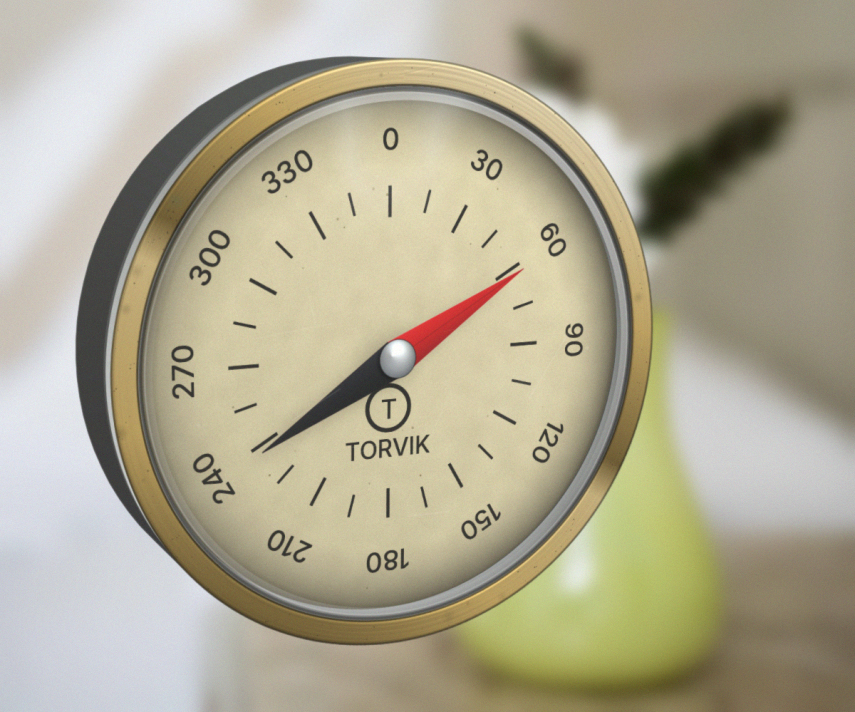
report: 60 (°)
